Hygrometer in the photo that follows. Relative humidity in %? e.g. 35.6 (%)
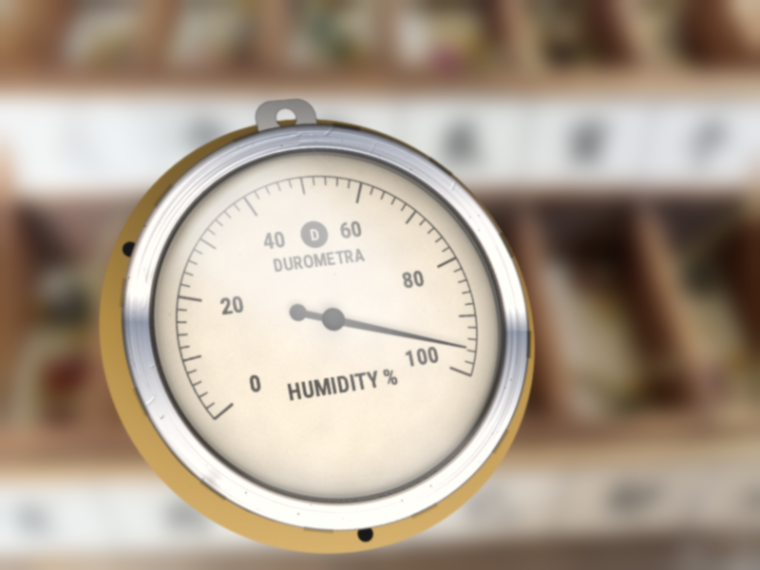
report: 96 (%)
